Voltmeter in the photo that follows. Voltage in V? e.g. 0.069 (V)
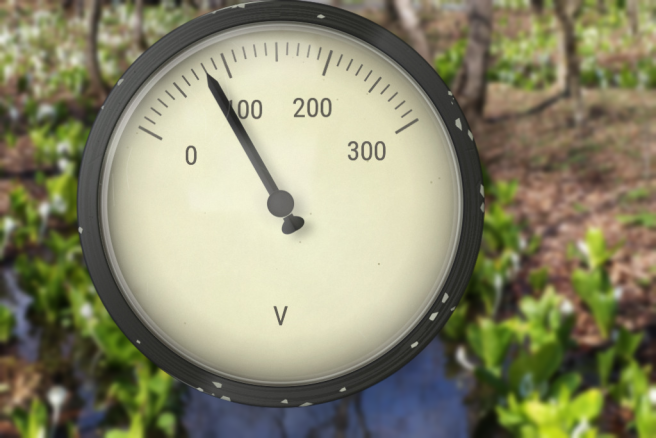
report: 80 (V)
